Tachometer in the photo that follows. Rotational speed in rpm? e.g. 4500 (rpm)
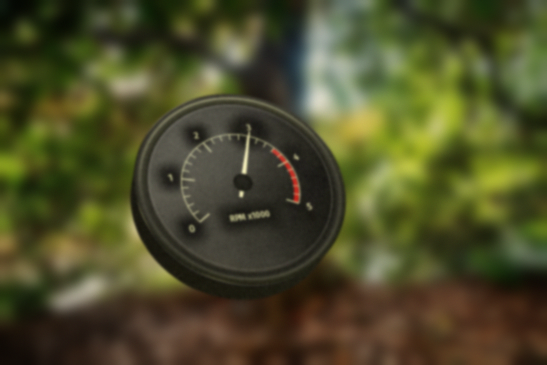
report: 3000 (rpm)
